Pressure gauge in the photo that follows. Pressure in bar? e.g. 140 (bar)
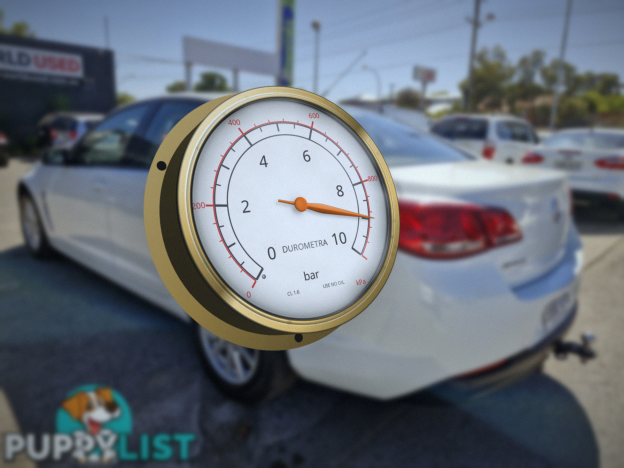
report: 9 (bar)
